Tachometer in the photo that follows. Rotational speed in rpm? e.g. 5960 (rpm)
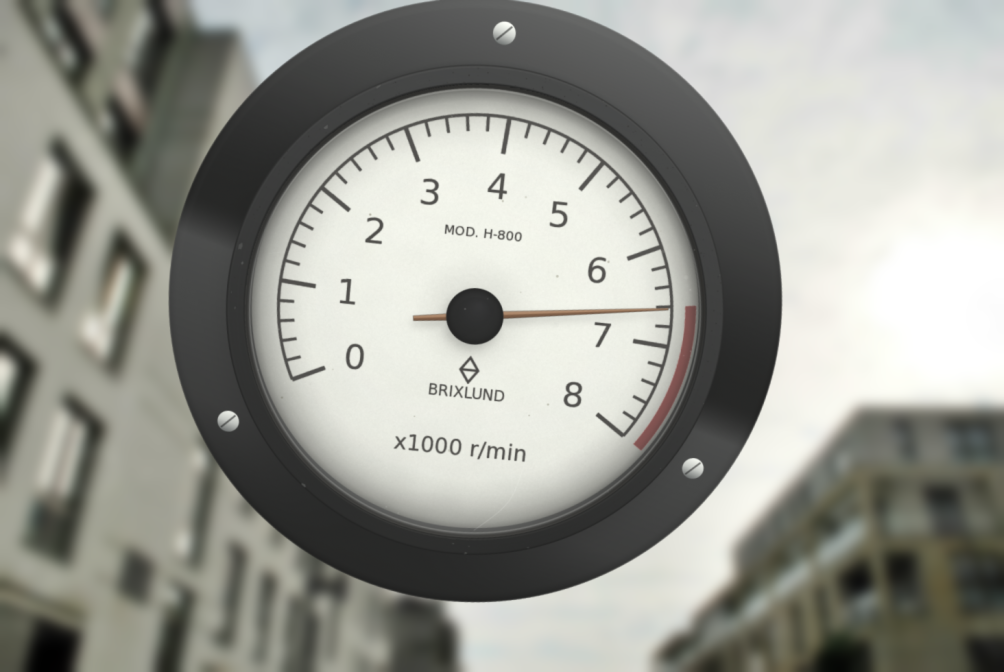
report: 6600 (rpm)
